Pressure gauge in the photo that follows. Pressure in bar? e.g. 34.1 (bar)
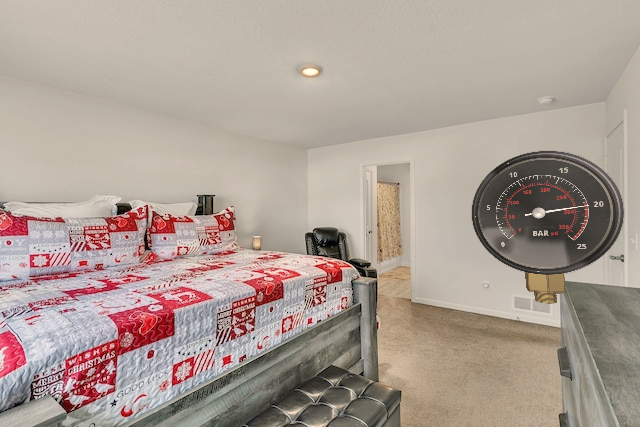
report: 20 (bar)
